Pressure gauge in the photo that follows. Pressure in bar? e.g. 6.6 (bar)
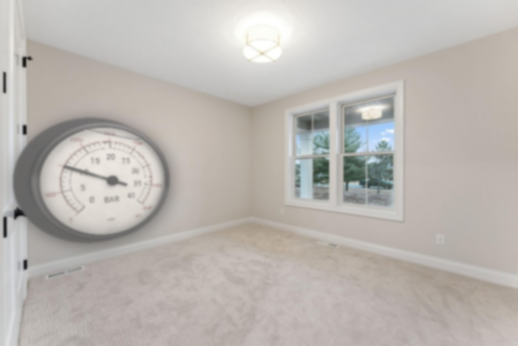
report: 10 (bar)
